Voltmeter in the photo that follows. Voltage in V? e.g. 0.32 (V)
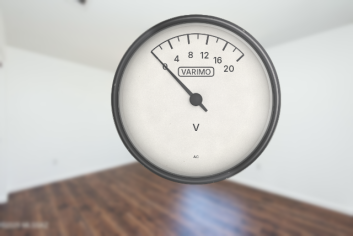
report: 0 (V)
